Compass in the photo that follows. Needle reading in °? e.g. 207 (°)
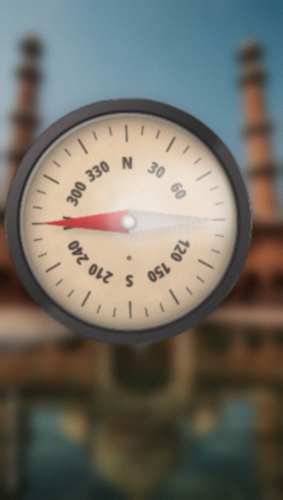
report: 270 (°)
